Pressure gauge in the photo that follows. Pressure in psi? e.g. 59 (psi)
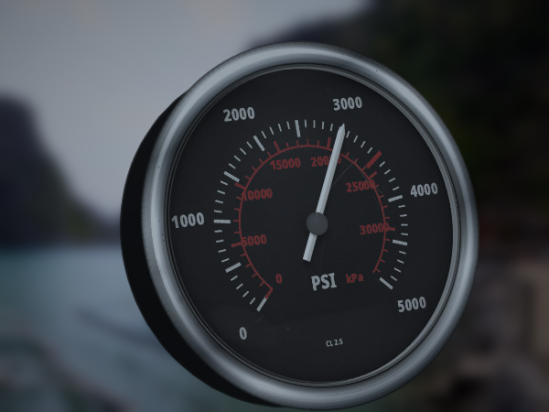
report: 3000 (psi)
